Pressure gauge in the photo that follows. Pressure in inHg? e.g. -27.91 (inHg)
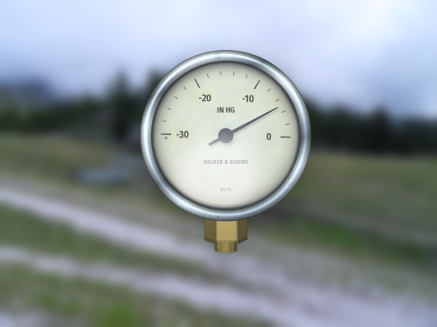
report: -5 (inHg)
